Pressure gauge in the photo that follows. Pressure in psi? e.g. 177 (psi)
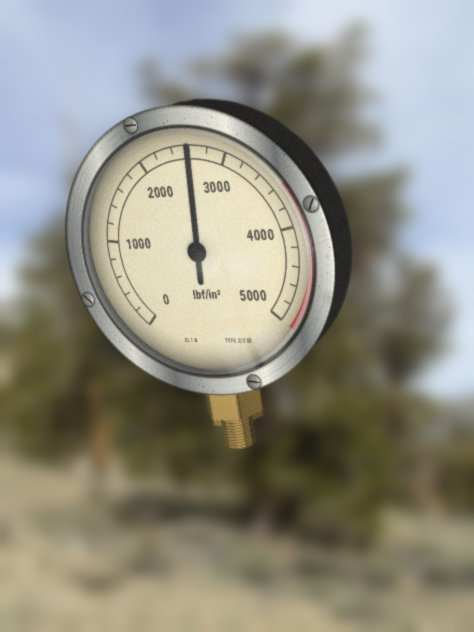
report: 2600 (psi)
